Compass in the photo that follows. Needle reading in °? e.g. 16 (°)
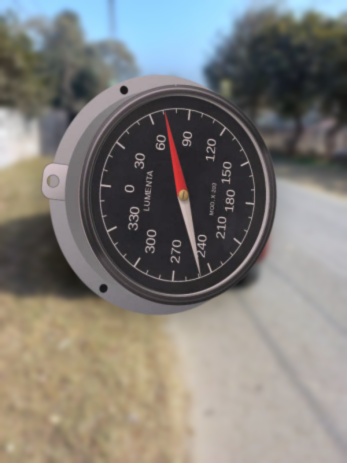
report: 70 (°)
